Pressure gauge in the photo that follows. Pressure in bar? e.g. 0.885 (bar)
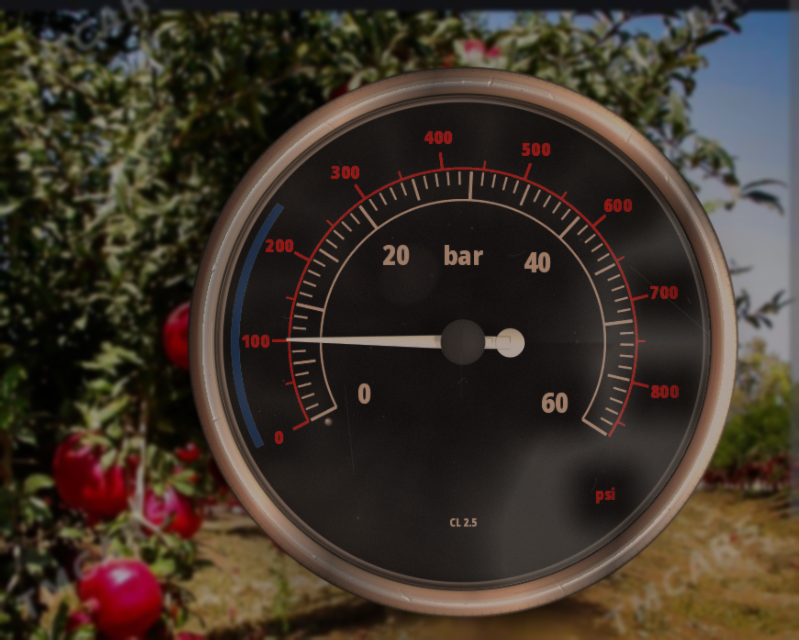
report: 7 (bar)
